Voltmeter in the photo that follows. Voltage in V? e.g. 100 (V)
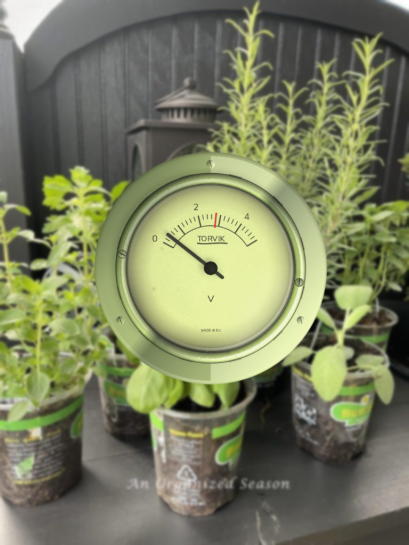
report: 0.4 (V)
